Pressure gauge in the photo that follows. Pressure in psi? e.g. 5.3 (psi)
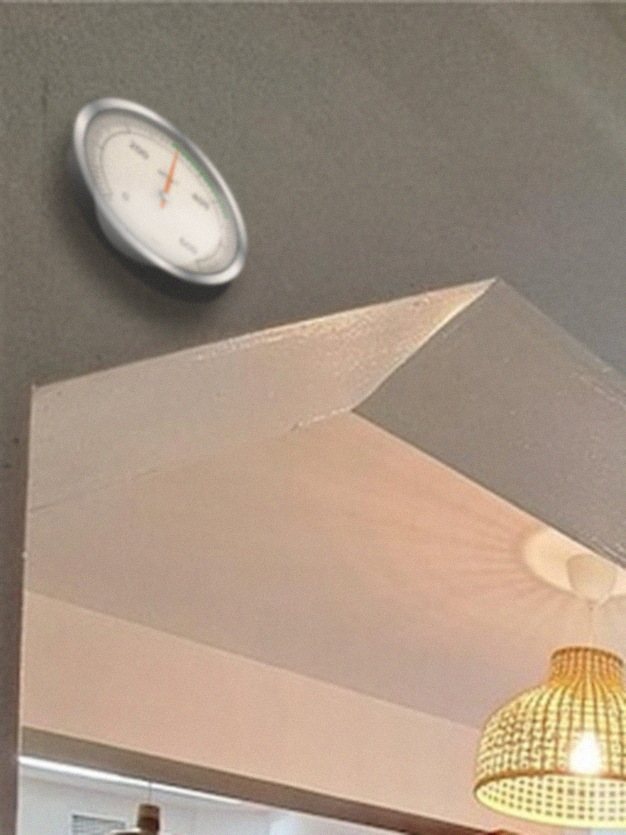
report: 300 (psi)
